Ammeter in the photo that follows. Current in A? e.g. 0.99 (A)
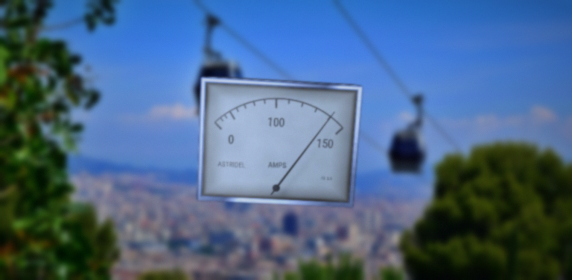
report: 140 (A)
